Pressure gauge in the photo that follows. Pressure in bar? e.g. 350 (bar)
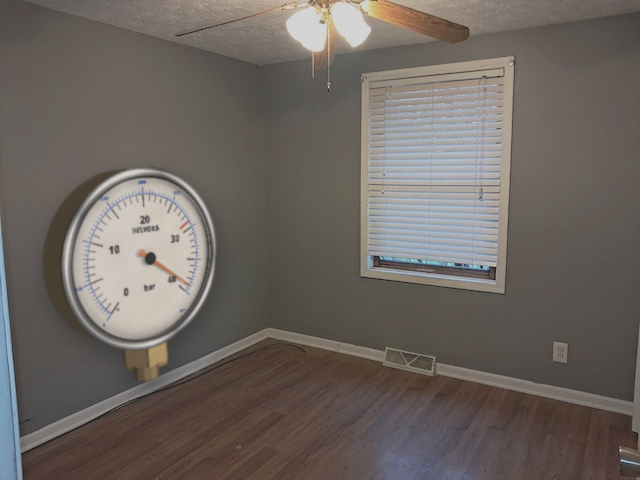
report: 39 (bar)
